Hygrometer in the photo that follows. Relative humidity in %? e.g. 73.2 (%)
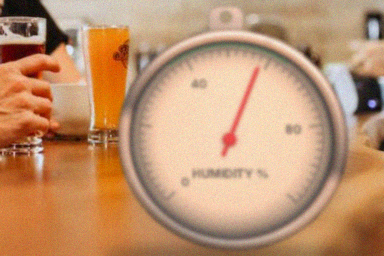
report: 58 (%)
